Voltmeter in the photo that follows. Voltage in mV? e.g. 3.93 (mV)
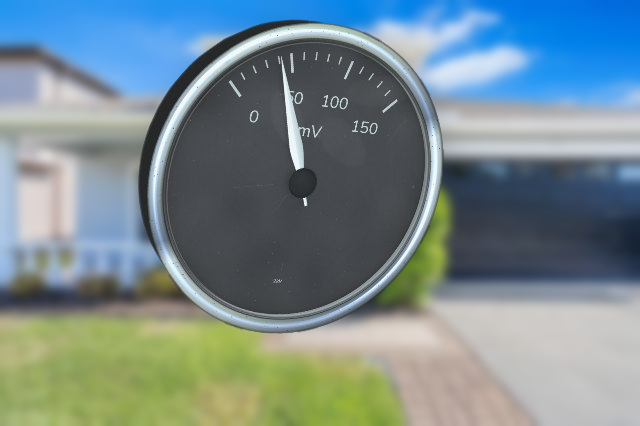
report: 40 (mV)
